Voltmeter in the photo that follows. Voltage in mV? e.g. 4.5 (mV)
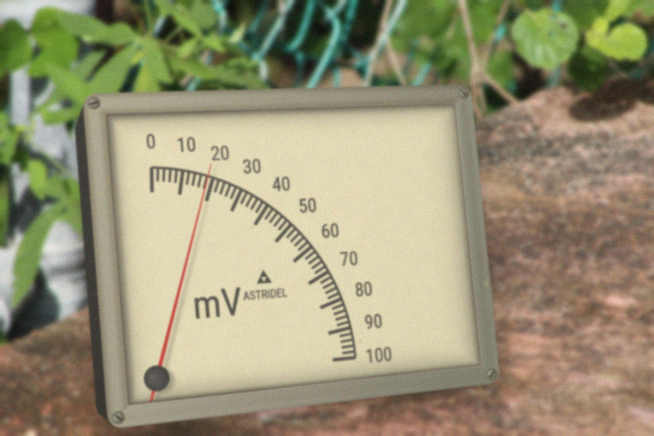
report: 18 (mV)
